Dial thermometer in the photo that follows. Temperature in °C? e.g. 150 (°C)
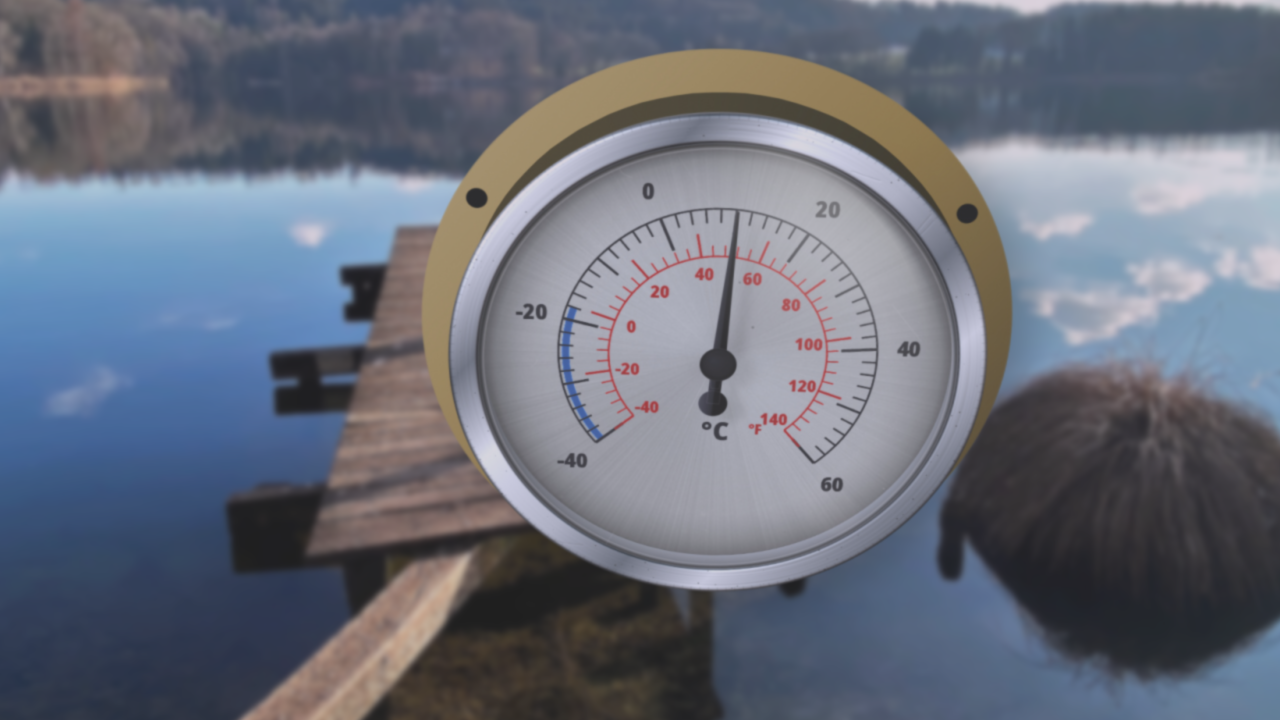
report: 10 (°C)
